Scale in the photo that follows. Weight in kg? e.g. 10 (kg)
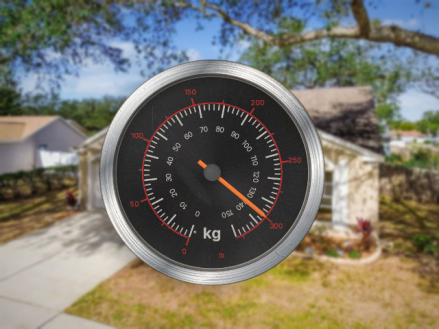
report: 136 (kg)
